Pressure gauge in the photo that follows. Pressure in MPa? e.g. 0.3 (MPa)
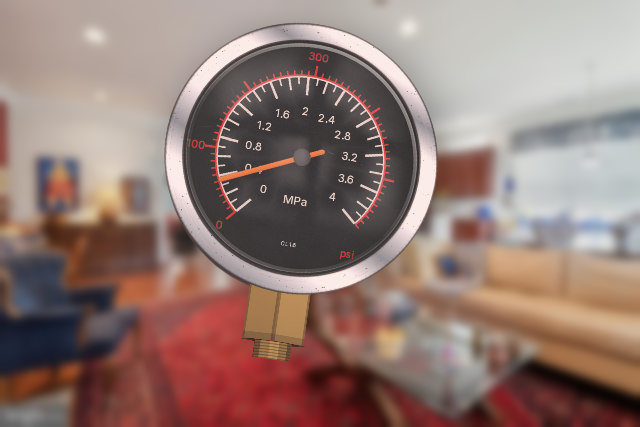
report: 0.35 (MPa)
